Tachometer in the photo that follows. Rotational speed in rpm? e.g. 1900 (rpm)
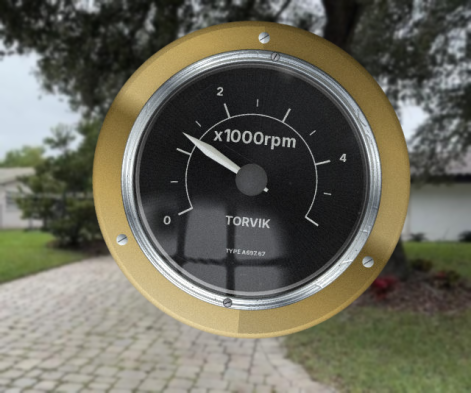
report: 1250 (rpm)
